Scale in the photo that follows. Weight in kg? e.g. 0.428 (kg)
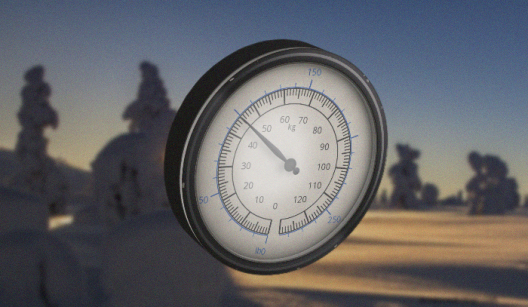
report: 45 (kg)
